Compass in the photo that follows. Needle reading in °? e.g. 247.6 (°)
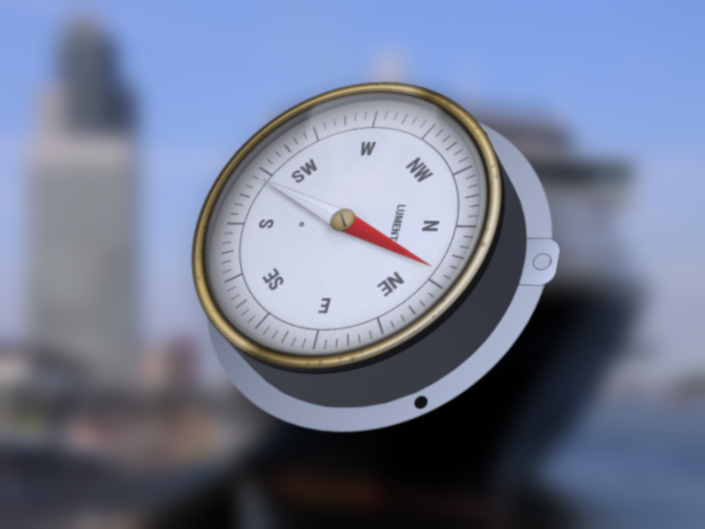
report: 25 (°)
